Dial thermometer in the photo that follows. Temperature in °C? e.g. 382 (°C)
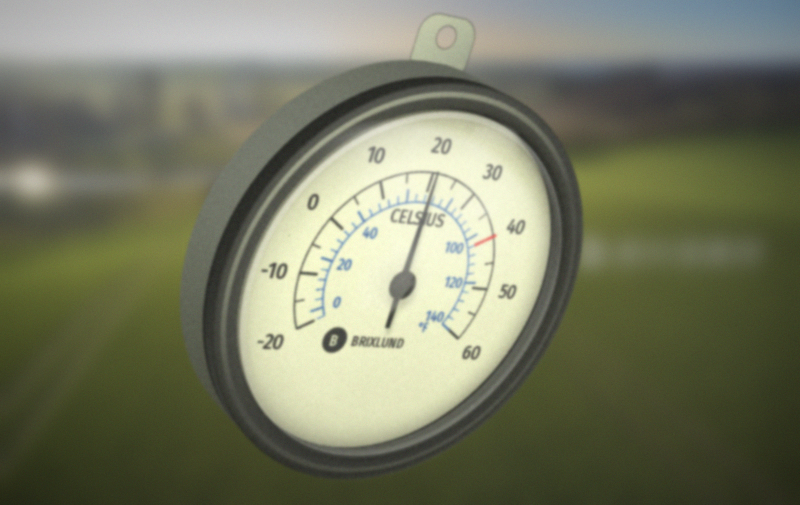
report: 20 (°C)
